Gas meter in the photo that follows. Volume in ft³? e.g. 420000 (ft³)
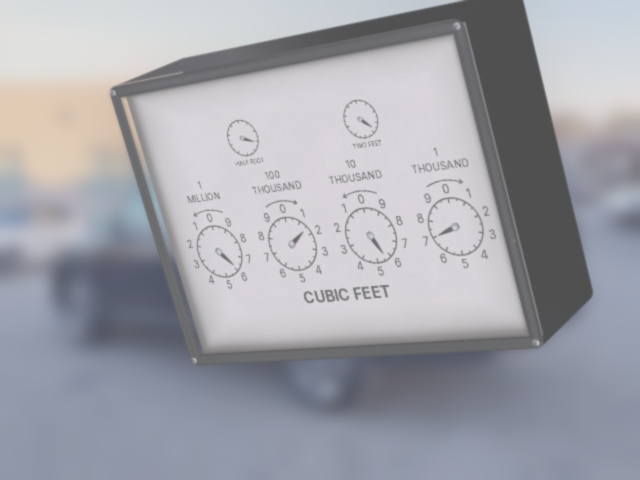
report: 615700 (ft³)
